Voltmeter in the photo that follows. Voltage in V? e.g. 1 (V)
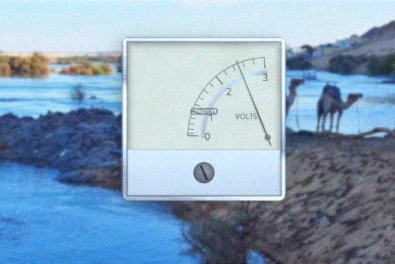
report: 2.5 (V)
